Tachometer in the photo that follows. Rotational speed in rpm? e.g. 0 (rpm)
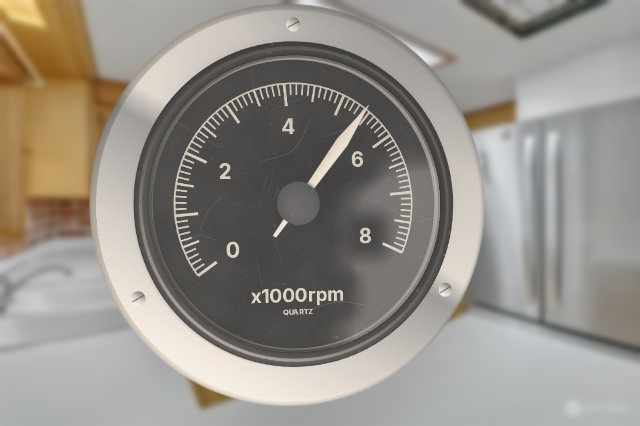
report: 5400 (rpm)
